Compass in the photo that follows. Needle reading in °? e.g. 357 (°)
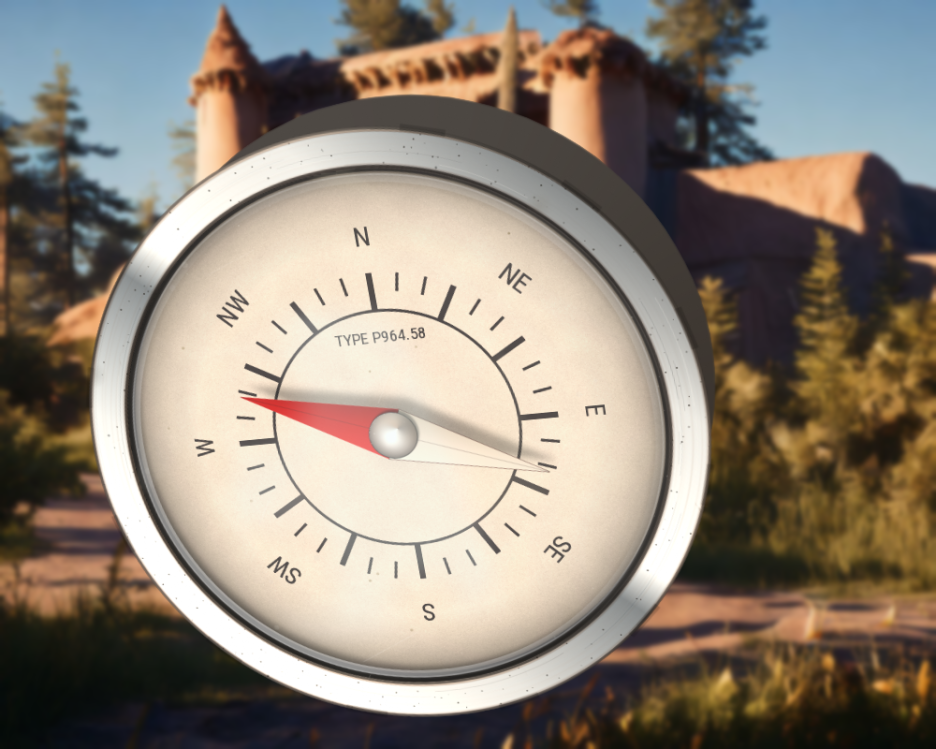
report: 290 (°)
